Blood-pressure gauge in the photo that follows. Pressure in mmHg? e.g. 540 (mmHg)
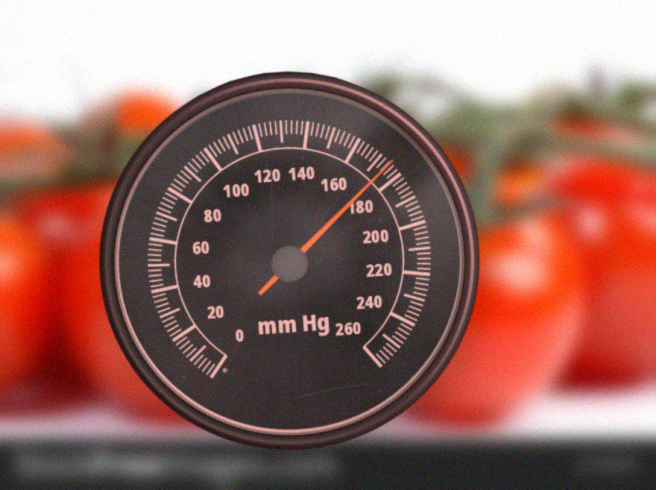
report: 174 (mmHg)
